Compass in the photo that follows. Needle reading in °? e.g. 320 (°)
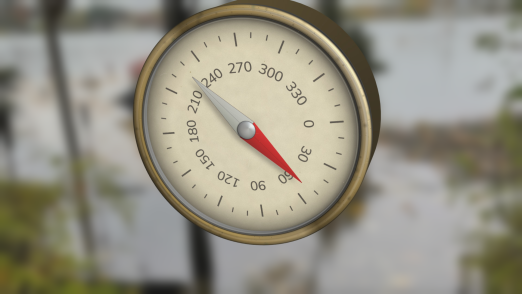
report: 50 (°)
